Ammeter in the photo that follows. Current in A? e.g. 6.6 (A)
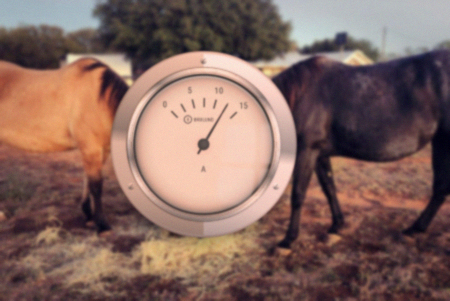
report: 12.5 (A)
